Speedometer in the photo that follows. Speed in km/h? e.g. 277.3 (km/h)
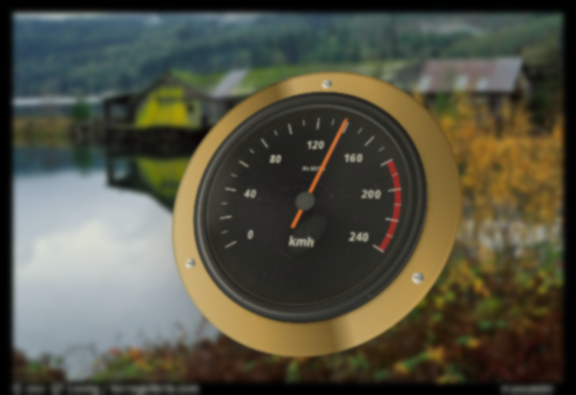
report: 140 (km/h)
